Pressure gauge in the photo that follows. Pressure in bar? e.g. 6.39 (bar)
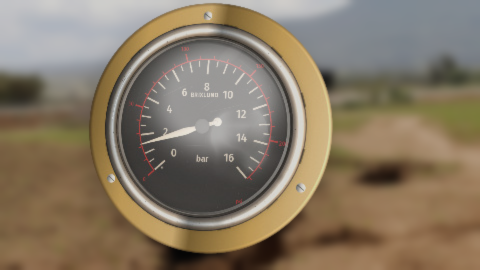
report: 1.5 (bar)
